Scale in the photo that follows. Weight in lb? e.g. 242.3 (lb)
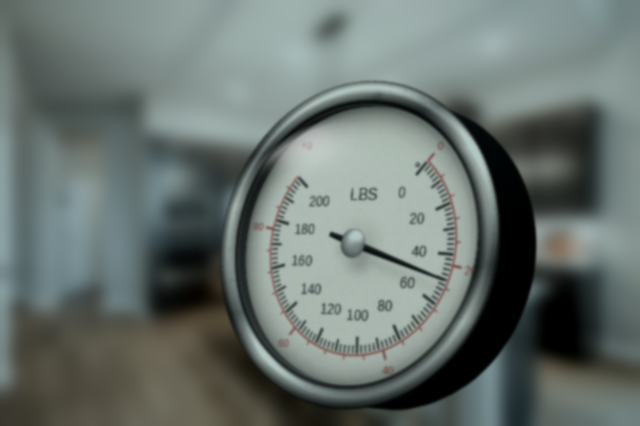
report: 50 (lb)
